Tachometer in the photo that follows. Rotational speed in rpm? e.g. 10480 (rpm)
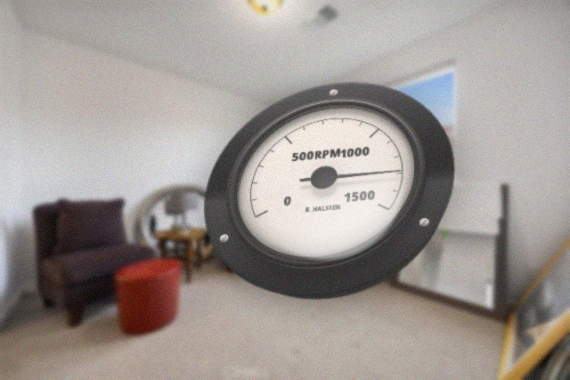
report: 1300 (rpm)
